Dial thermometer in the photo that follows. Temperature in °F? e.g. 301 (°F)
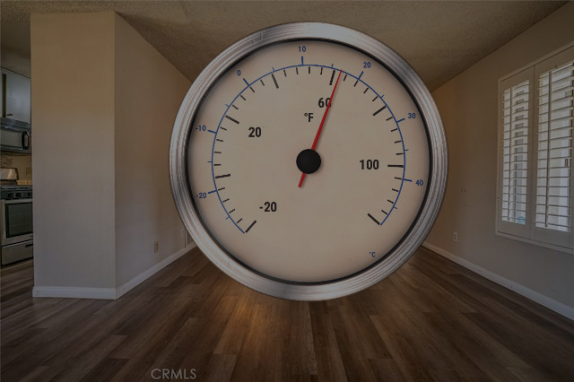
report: 62 (°F)
